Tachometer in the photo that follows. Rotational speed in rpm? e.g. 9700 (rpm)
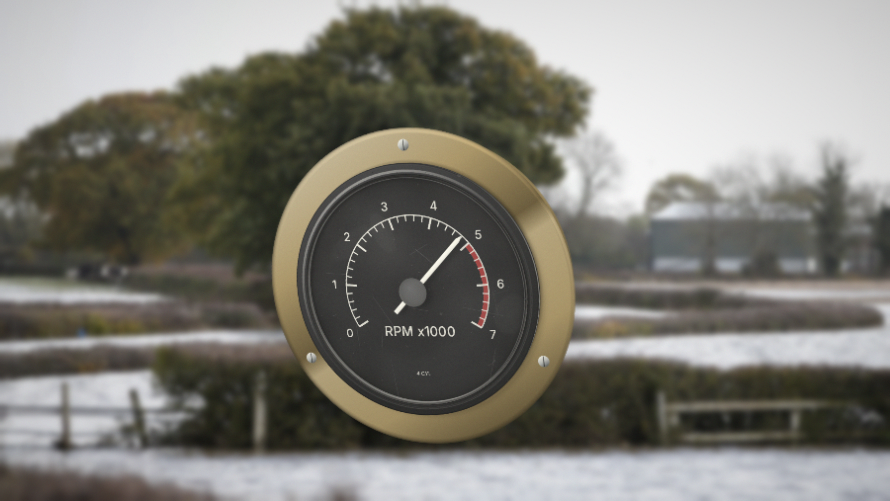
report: 4800 (rpm)
